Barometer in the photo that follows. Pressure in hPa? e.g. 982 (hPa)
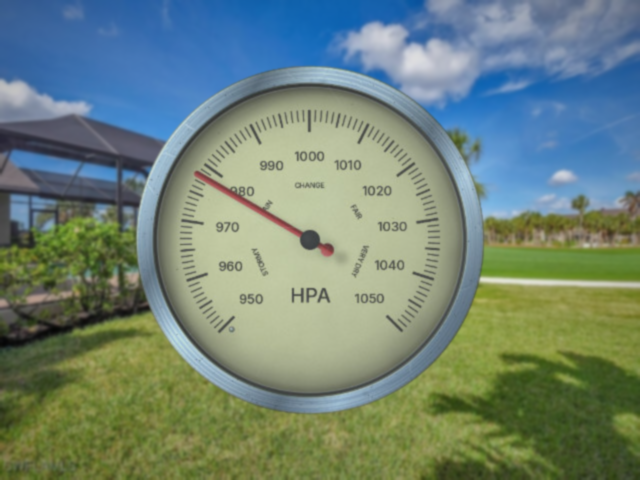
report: 978 (hPa)
